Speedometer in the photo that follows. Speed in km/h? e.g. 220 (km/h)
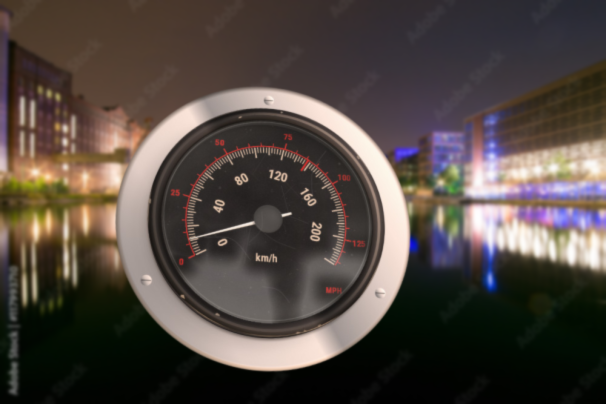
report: 10 (km/h)
